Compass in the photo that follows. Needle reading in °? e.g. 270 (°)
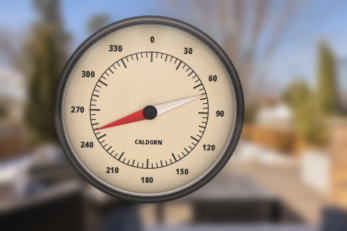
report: 250 (°)
